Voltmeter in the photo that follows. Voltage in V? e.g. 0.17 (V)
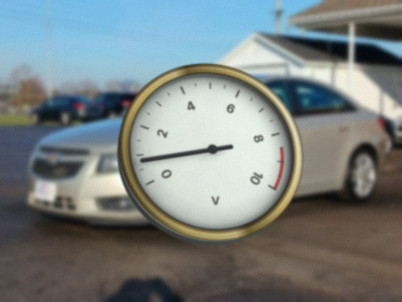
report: 0.75 (V)
